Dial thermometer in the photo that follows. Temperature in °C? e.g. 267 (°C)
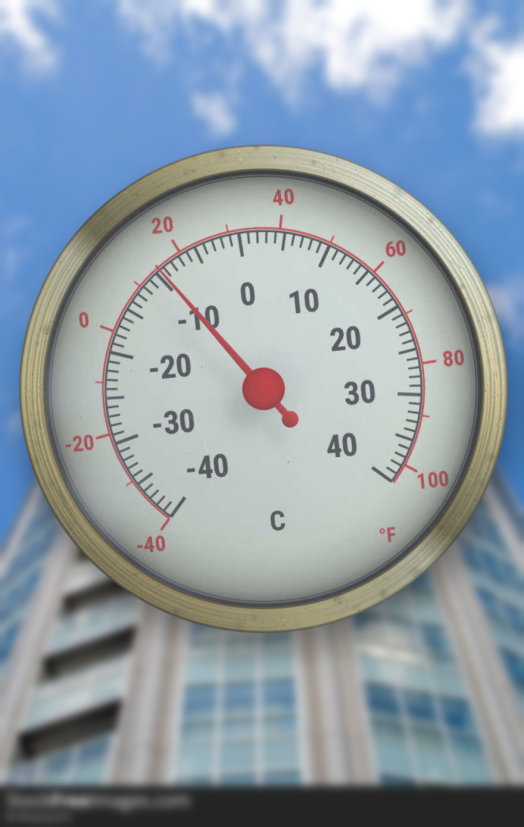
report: -9.5 (°C)
